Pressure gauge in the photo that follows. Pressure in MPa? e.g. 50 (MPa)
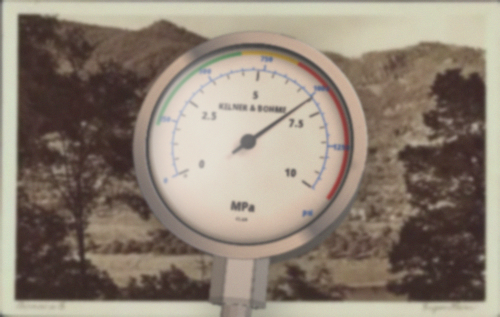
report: 7 (MPa)
